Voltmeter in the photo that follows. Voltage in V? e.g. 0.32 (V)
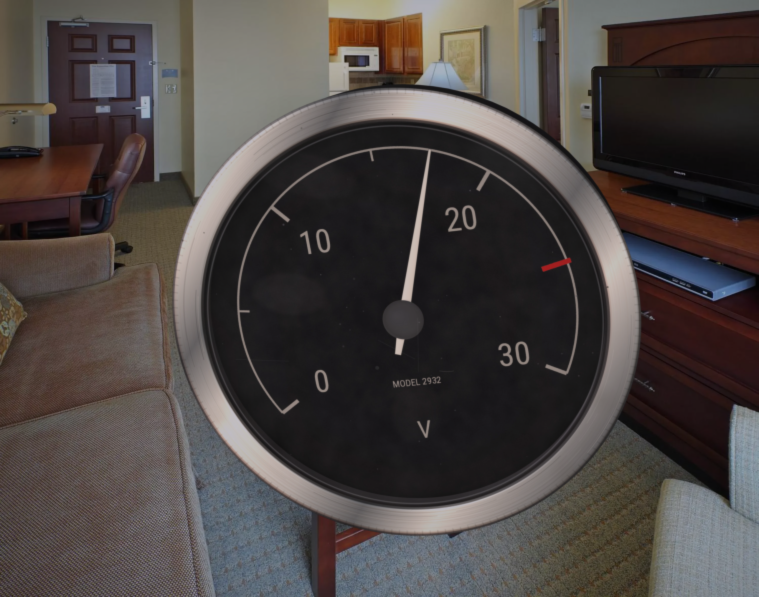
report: 17.5 (V)
